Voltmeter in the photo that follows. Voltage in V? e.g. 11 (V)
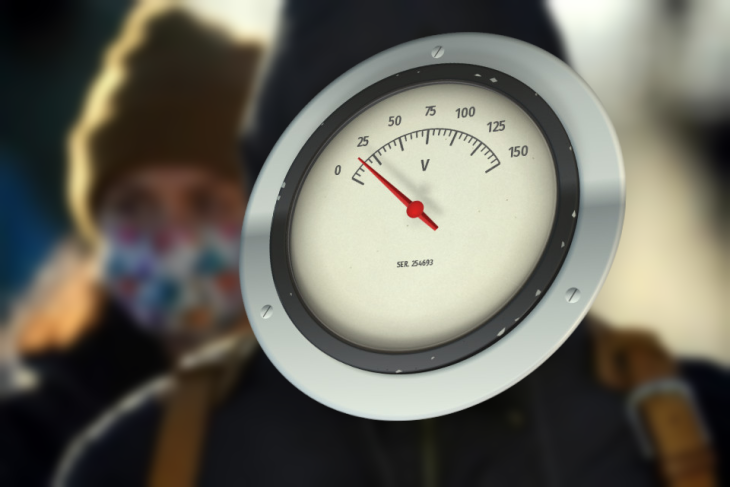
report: 15 (V)
